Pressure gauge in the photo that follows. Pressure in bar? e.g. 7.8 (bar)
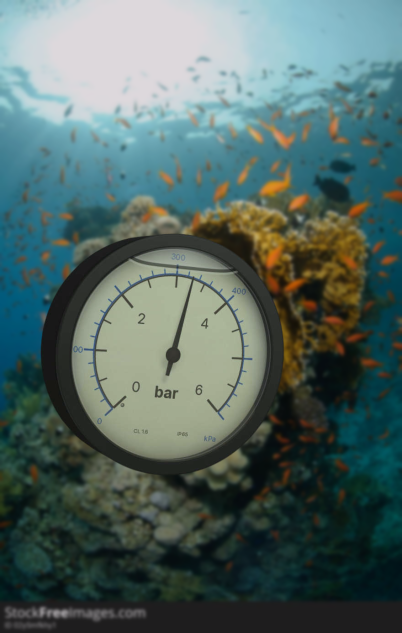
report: 3.25 (bar)
